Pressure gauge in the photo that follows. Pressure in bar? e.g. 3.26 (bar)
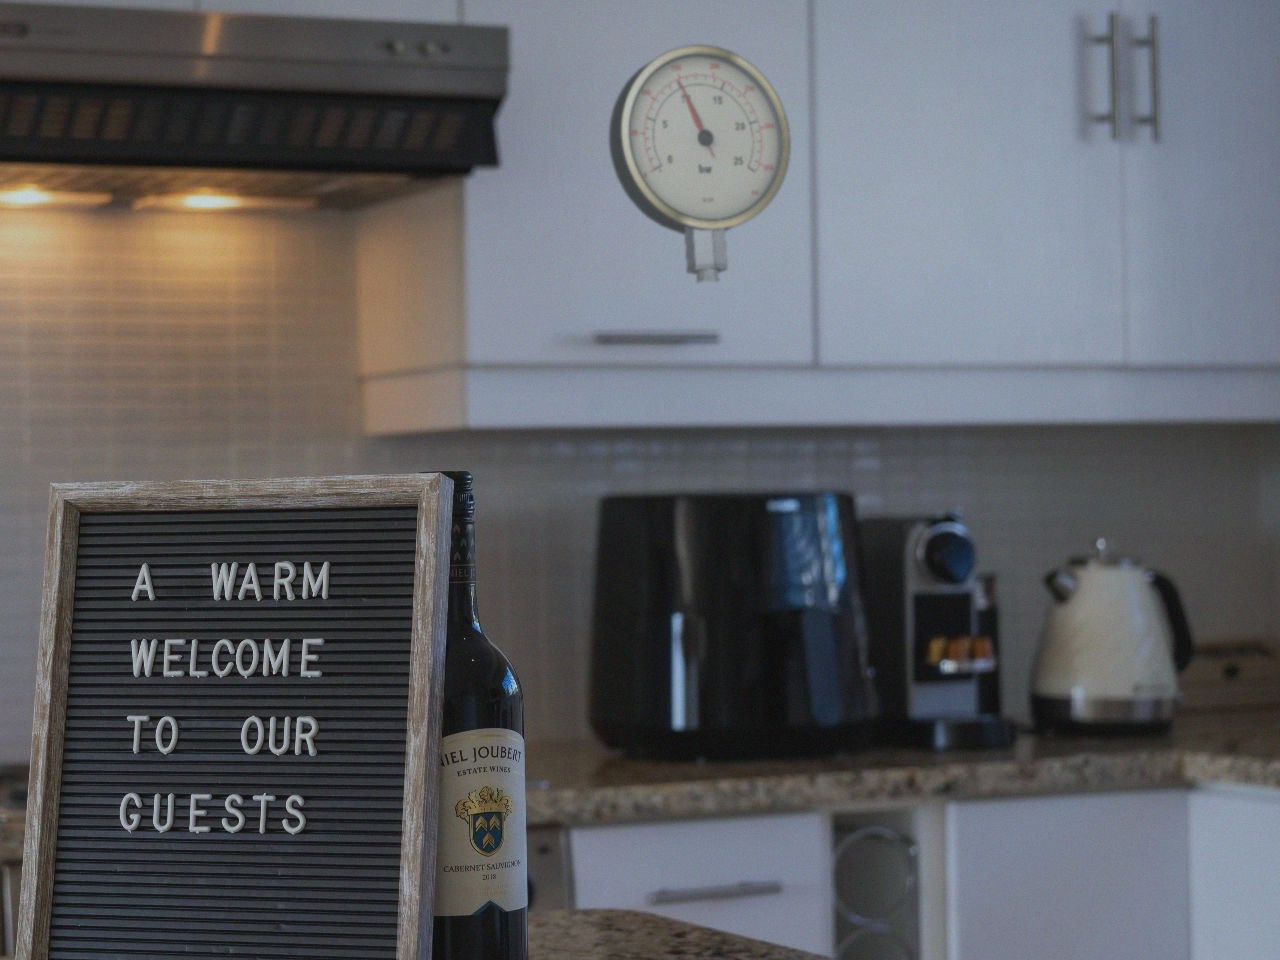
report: 10 (bar)
